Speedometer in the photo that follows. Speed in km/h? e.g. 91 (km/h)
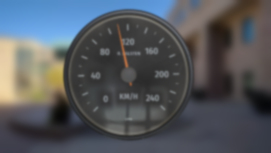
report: 110 (km/h)
